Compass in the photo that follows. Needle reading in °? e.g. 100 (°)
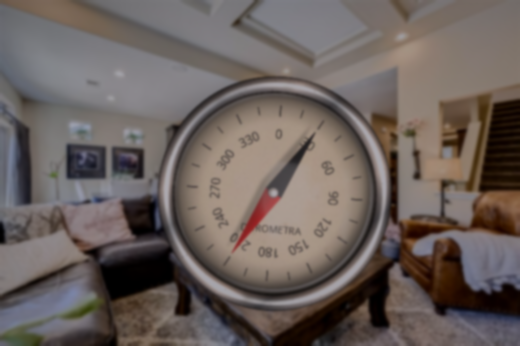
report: 210 (°)
